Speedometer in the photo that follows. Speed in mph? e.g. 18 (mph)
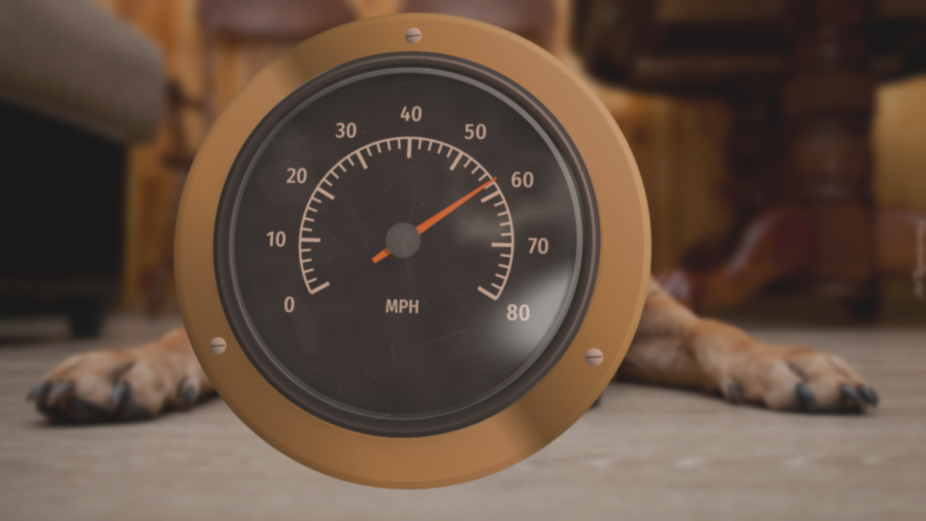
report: 58 (mph)
